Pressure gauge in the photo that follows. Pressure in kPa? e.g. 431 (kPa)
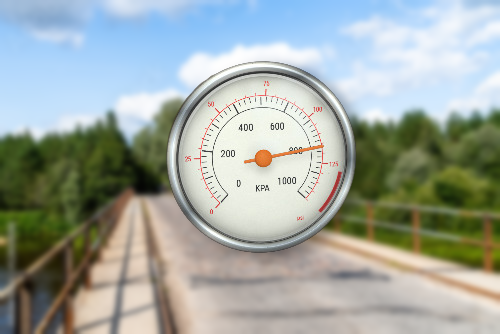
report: 800 (kPa)
